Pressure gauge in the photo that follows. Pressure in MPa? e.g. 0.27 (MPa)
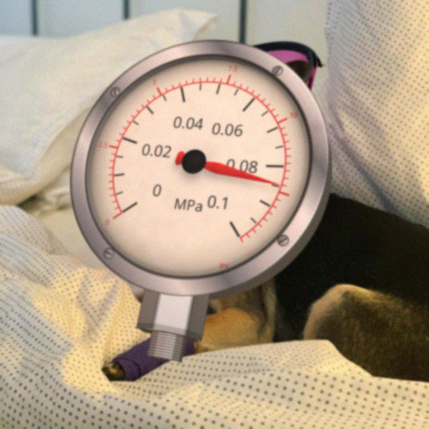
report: 0.085 (MPa)
